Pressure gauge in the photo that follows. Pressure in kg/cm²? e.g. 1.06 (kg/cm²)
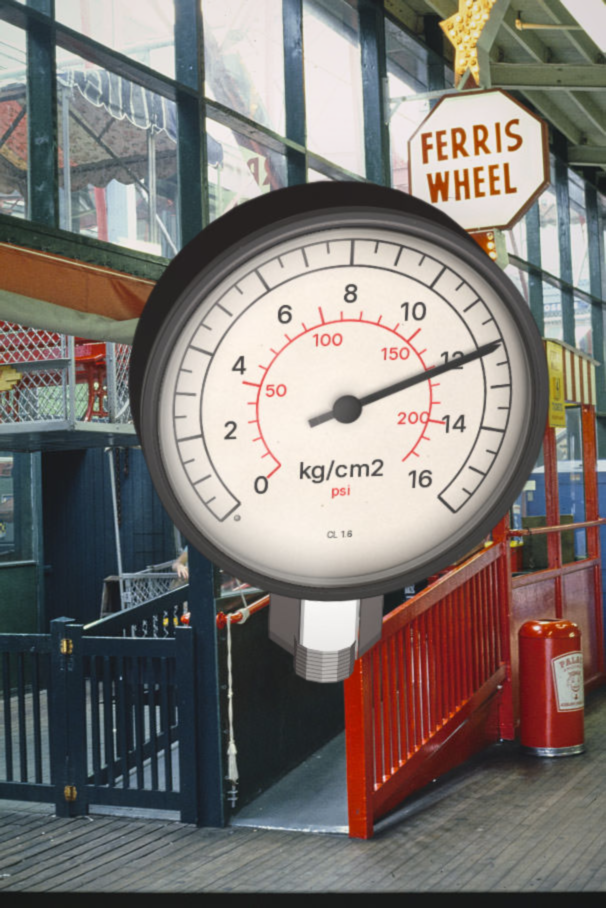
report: 12 (kg/cm²)
